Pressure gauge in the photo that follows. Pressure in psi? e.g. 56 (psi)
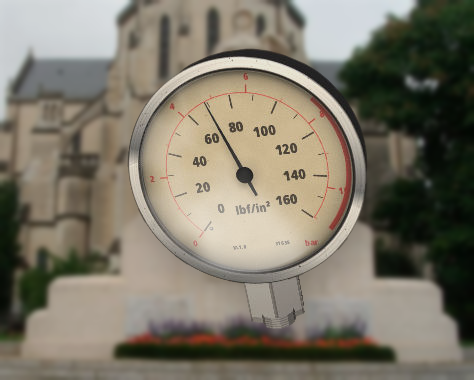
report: 70 (psi)
